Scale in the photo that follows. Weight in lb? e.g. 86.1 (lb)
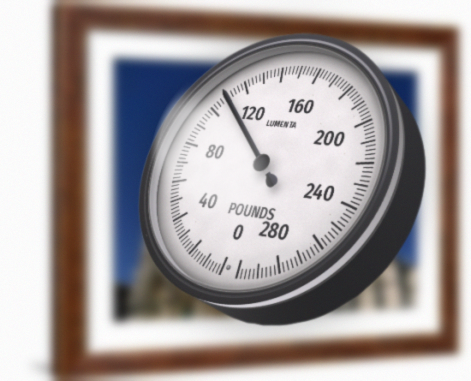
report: 110 (lb)
